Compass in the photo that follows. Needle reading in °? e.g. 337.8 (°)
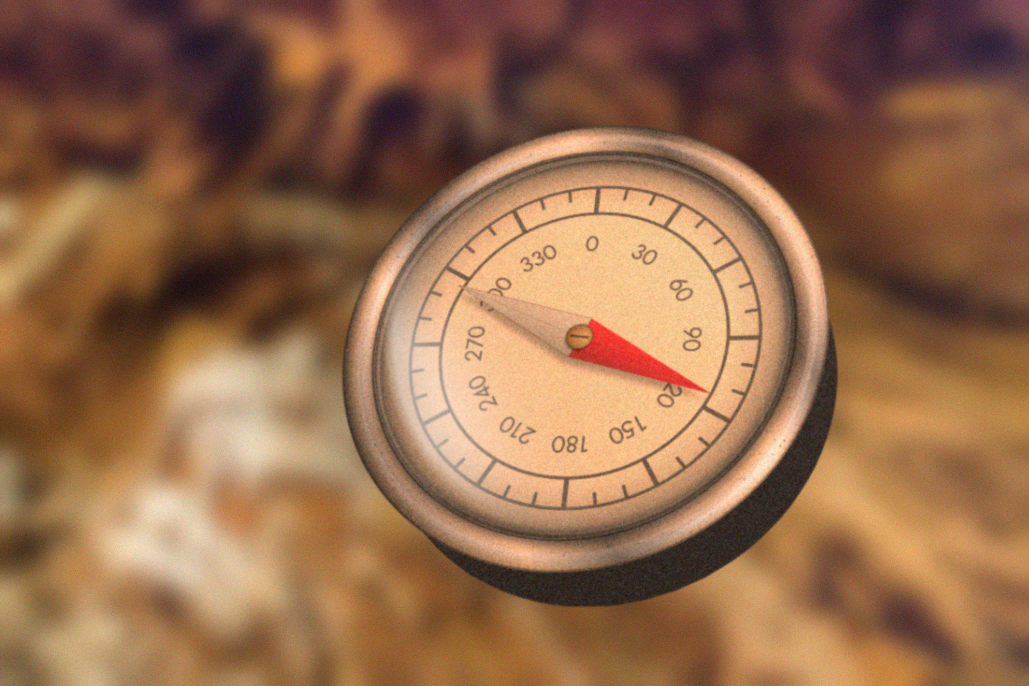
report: 115 (°)
